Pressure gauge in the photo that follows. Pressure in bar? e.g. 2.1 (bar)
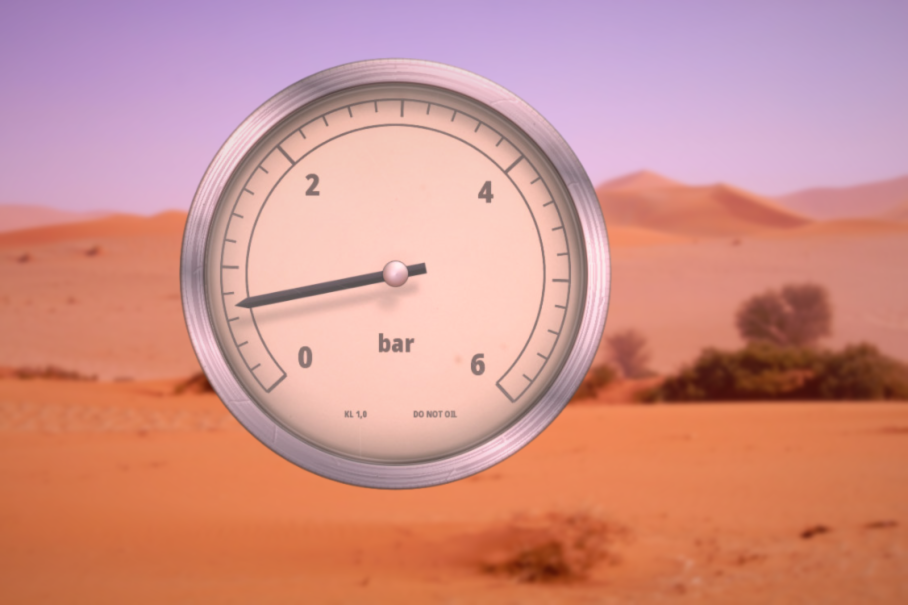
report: 0.7 (bar)
